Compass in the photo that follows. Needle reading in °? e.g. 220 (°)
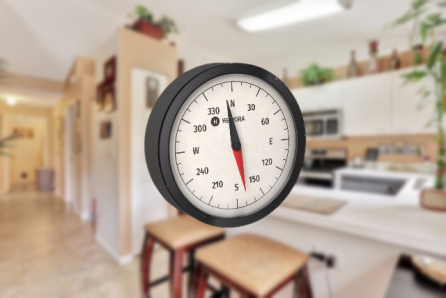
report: 170 (°)
